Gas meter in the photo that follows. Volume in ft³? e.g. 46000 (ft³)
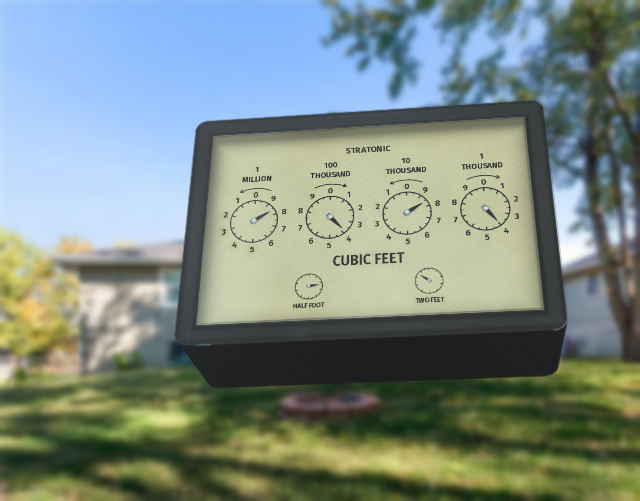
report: 838400 (ft³)
